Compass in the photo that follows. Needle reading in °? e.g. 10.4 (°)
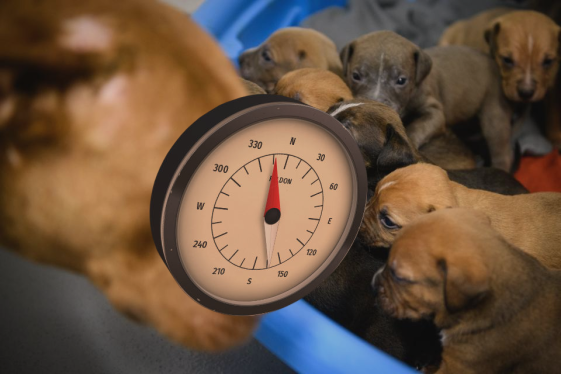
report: 345 (°)
